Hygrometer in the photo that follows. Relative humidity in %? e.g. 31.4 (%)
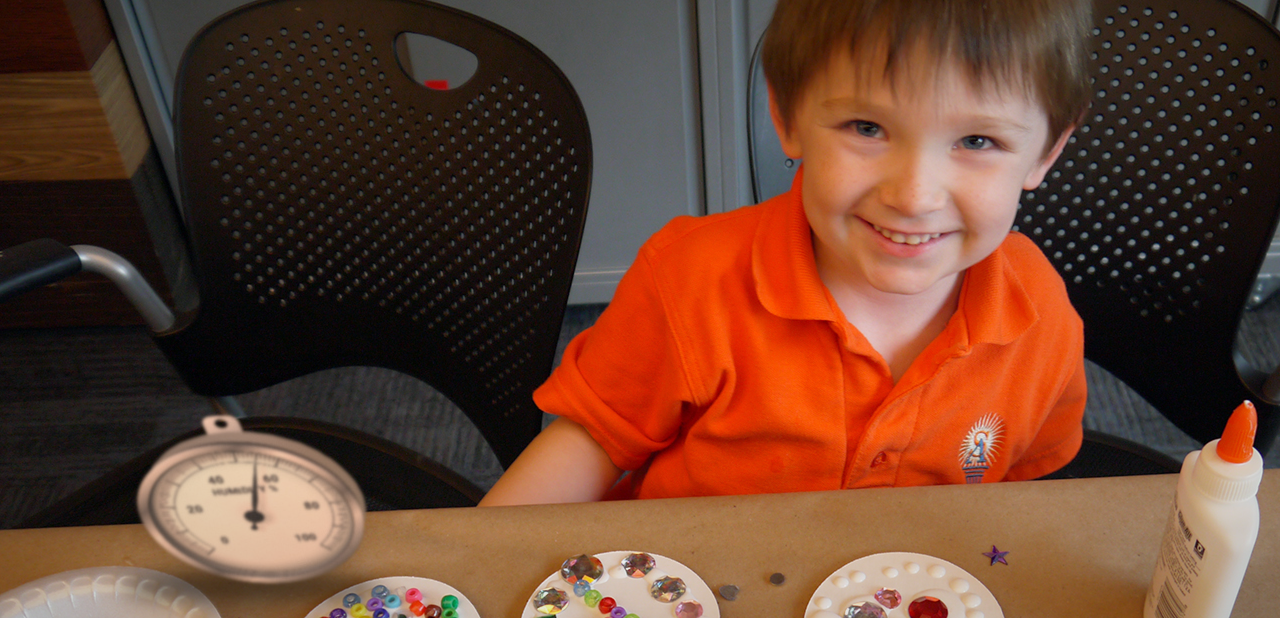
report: 55 (%)
